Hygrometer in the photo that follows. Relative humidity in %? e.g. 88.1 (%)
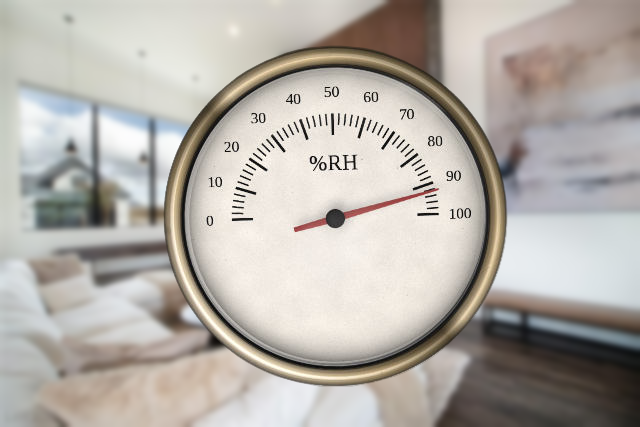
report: 92 (%)
